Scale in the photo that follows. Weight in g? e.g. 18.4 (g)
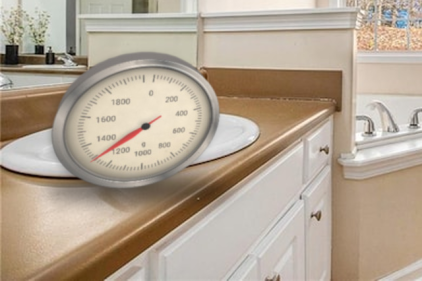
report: 1300 (g)
